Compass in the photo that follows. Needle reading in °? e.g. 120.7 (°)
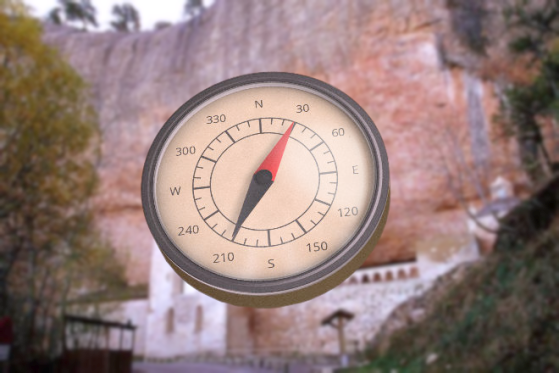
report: 30 (°)
